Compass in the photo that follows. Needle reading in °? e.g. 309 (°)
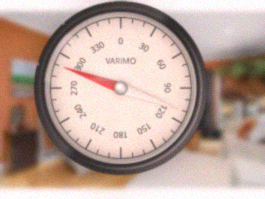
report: 290 (°)
